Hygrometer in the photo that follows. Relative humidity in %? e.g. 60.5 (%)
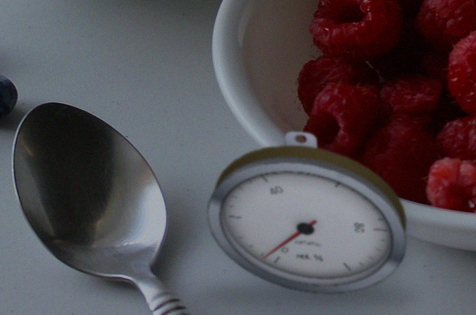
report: 4 (%)
